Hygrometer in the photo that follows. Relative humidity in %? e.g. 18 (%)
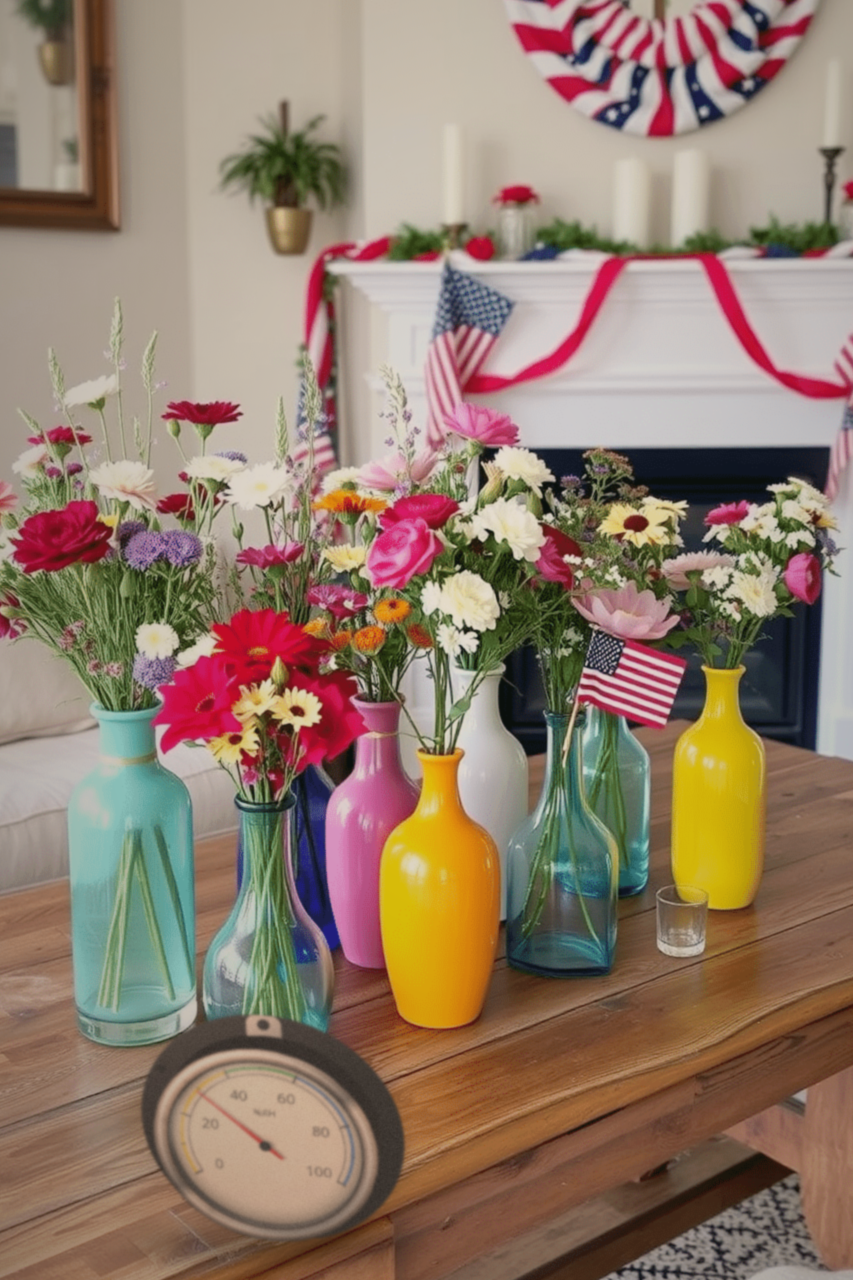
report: 30 (%)
